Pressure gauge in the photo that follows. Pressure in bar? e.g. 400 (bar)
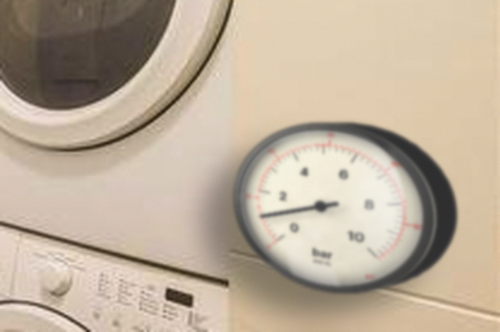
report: 1 (bar)
